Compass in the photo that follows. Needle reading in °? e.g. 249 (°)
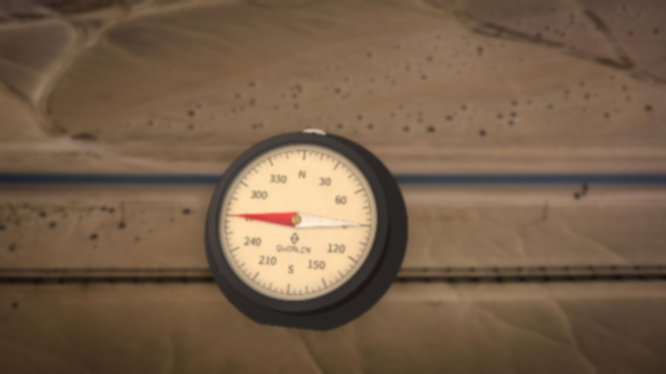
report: 270 (°)
